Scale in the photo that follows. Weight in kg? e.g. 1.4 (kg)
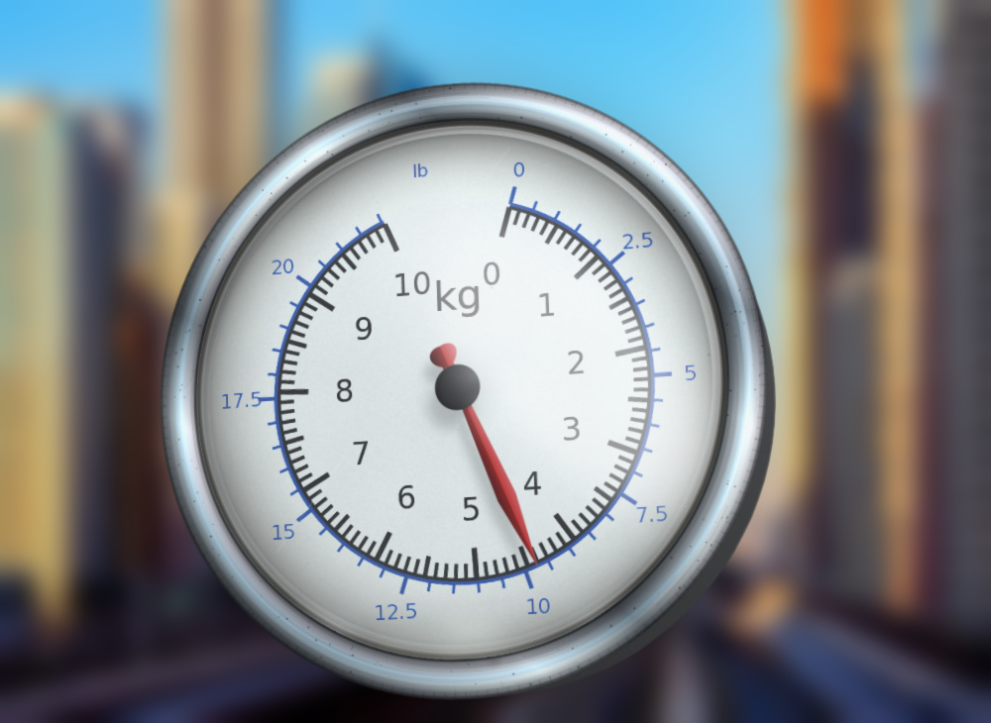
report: 4.4 (kg)
